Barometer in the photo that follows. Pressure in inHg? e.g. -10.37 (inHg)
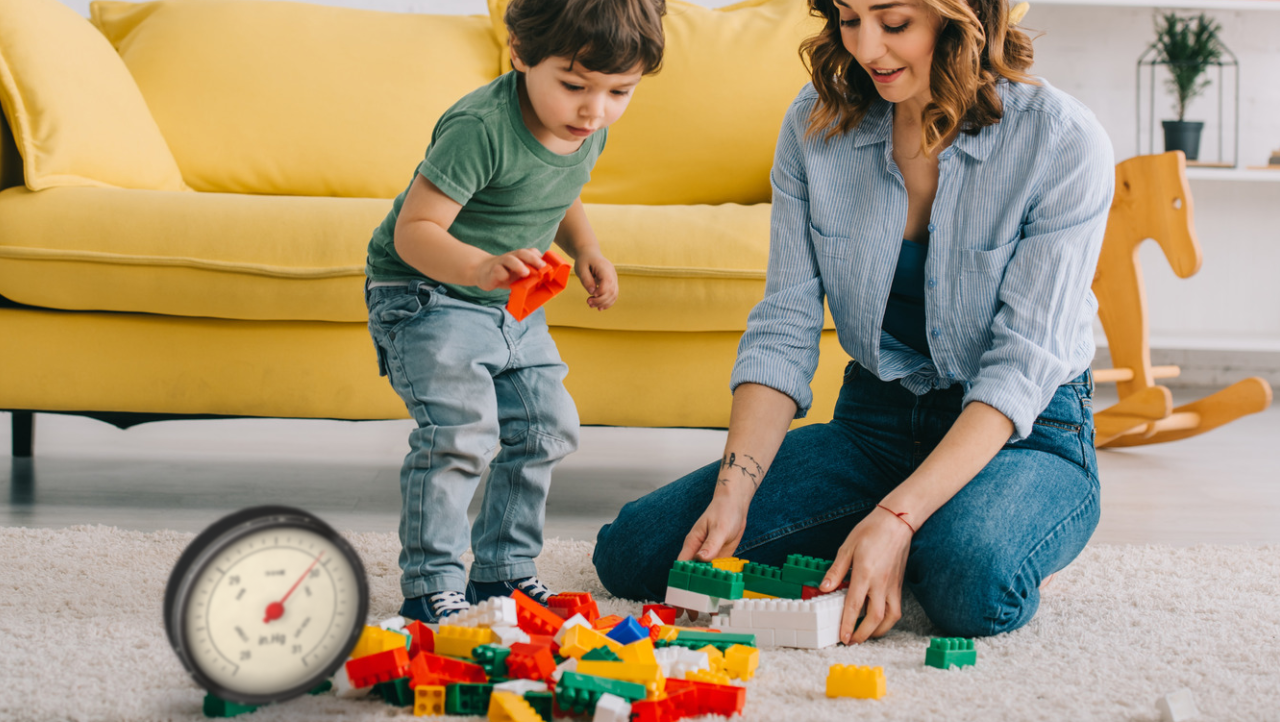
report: 29.9 (inHg)
